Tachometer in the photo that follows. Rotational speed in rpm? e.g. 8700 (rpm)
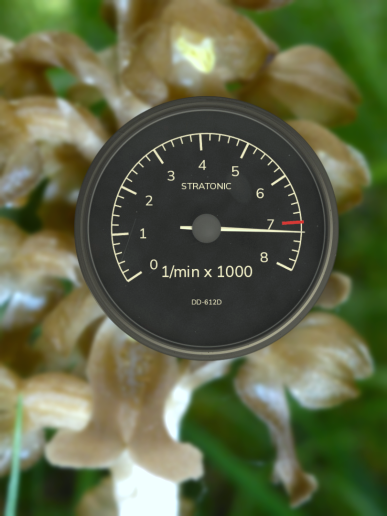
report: 7200 (rpm)
